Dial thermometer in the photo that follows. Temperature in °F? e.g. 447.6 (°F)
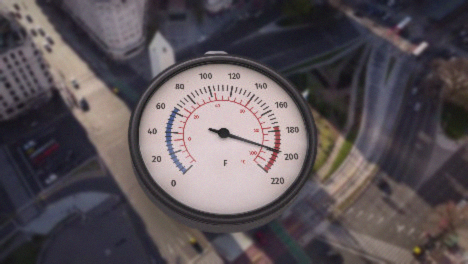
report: 200 (°F)
